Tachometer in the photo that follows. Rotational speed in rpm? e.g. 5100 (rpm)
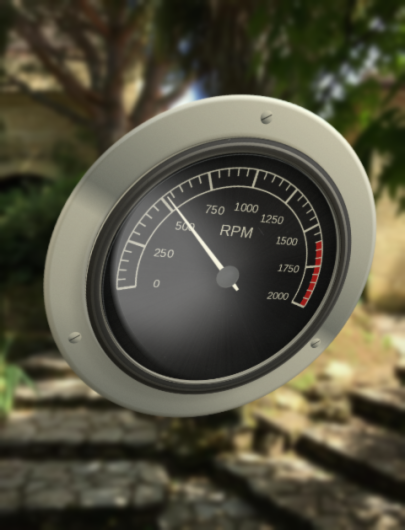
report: 525 (rpm)
